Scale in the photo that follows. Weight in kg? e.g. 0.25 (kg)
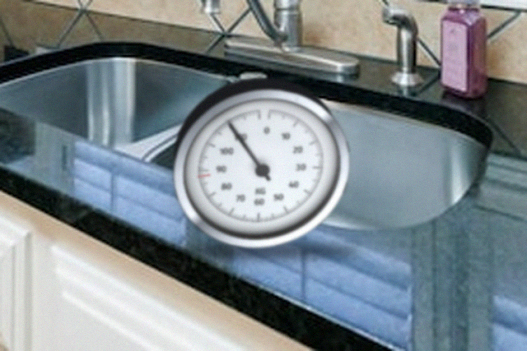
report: 110 (kg)
